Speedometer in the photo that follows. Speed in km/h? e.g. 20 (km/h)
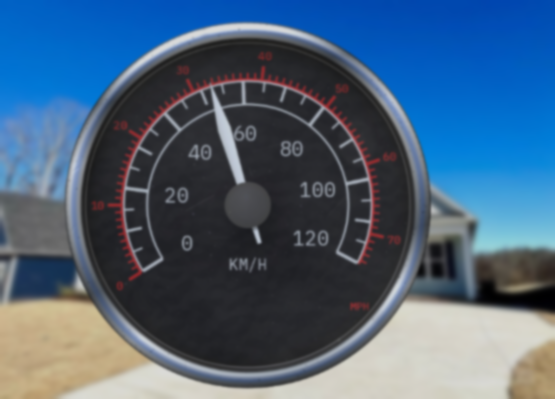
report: 52.5 (km/h)
